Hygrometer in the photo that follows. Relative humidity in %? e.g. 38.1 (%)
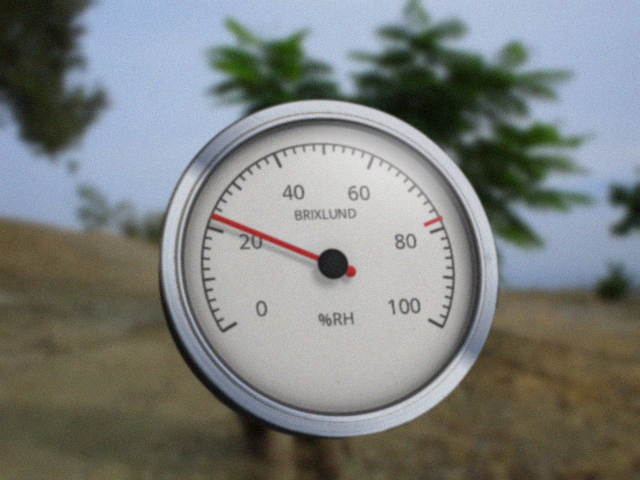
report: 22 (%)
